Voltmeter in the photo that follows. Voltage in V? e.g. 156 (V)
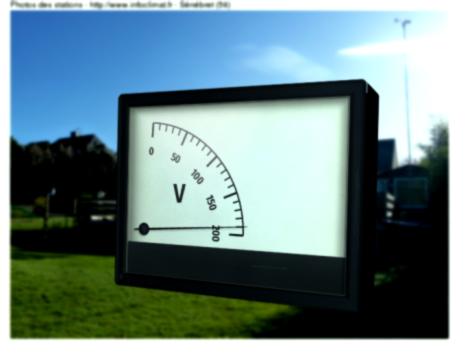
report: 190 (V)
